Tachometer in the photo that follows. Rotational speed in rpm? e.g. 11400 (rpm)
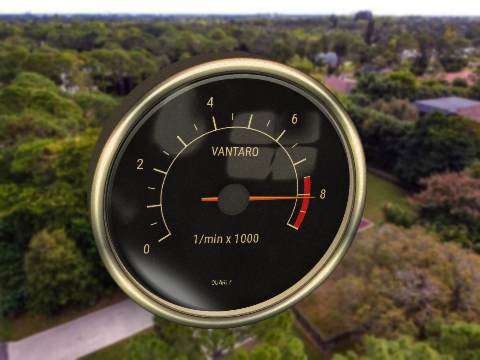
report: 8000 (rpm)
